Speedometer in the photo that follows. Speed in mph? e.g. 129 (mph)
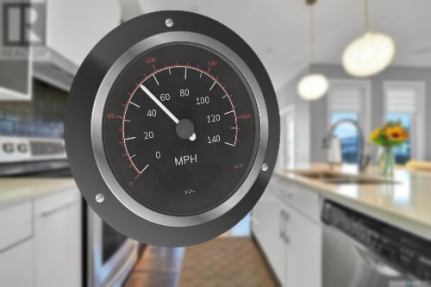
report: 50 (mph)
